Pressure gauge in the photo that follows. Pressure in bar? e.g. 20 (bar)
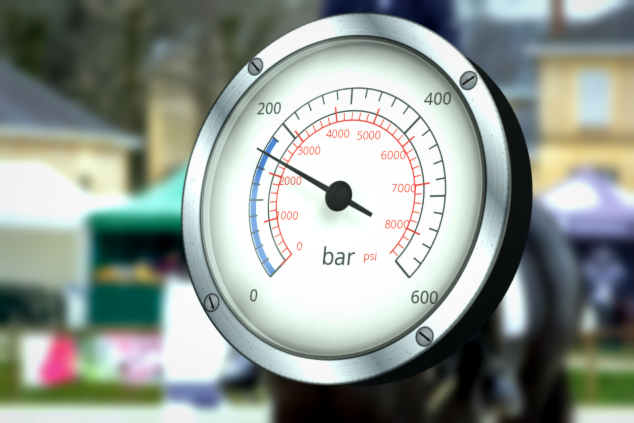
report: 160 (bar)
